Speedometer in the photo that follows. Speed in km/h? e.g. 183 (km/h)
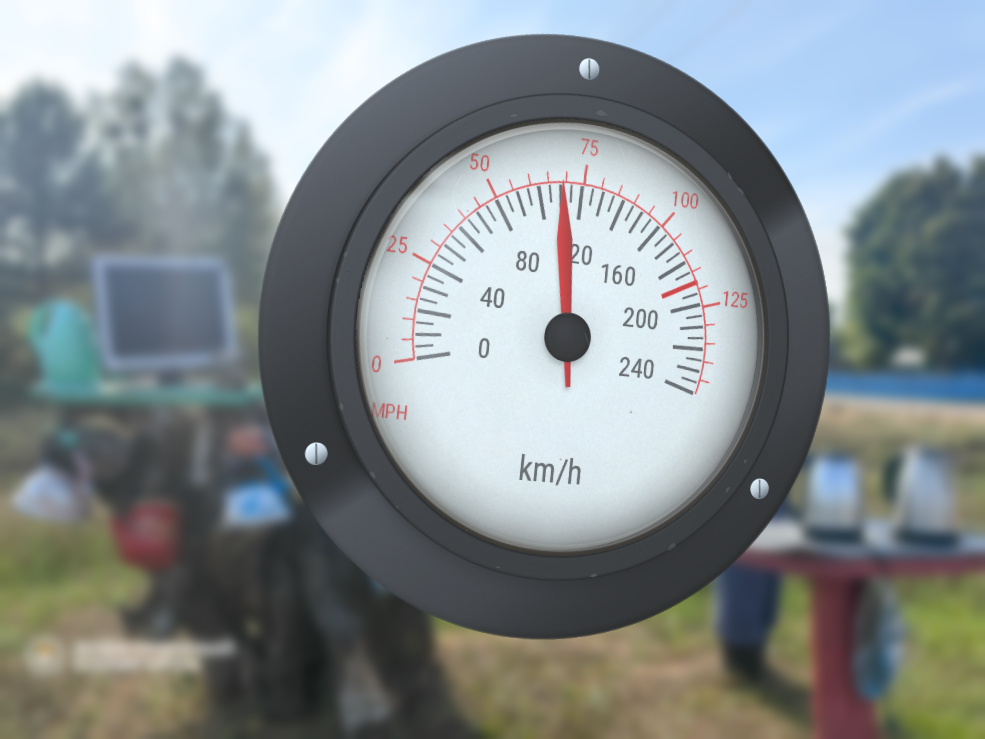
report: 110 (km/h)
